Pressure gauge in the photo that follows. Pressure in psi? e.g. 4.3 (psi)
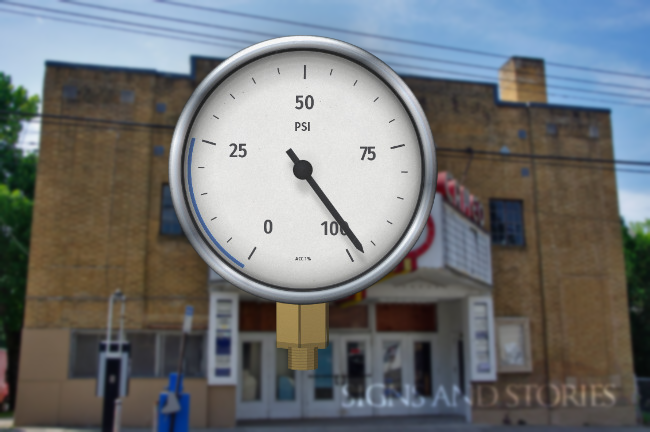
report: 97.5 (psi)
